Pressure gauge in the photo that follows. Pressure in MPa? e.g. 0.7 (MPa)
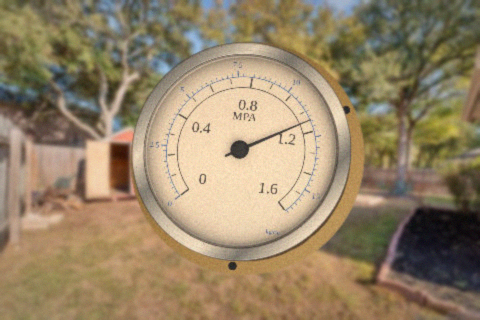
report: 1.15 (MPa)
